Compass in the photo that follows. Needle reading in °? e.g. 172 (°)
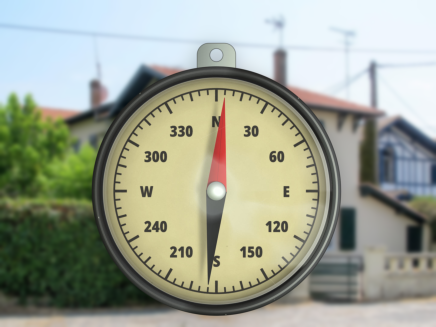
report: 5 (°)
